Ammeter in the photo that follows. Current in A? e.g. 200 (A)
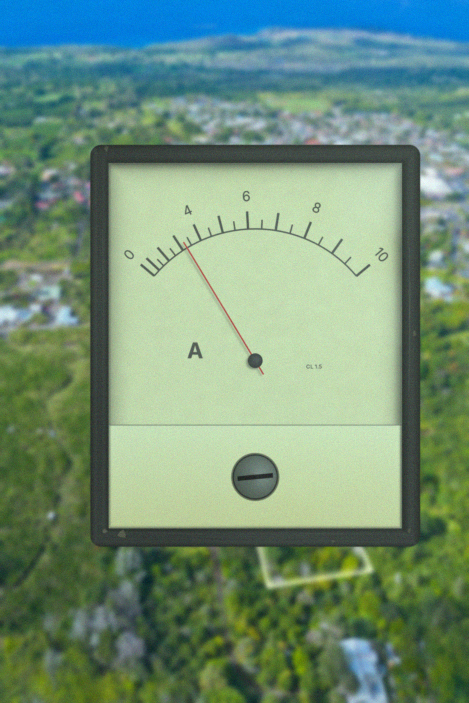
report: 3.25 (A)
